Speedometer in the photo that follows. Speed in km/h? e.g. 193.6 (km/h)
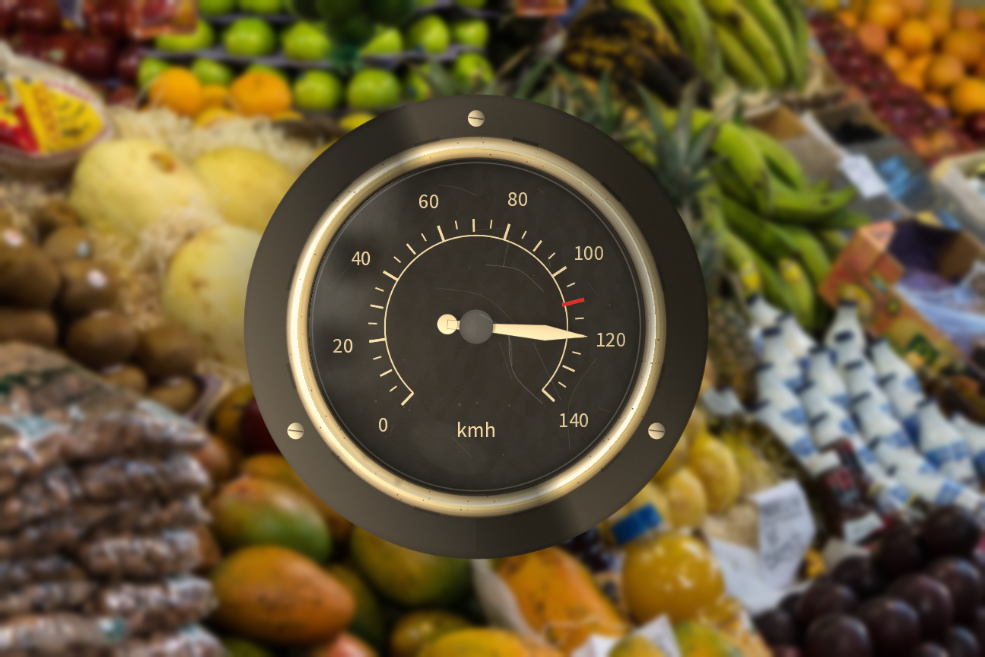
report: 120 (km/h)
